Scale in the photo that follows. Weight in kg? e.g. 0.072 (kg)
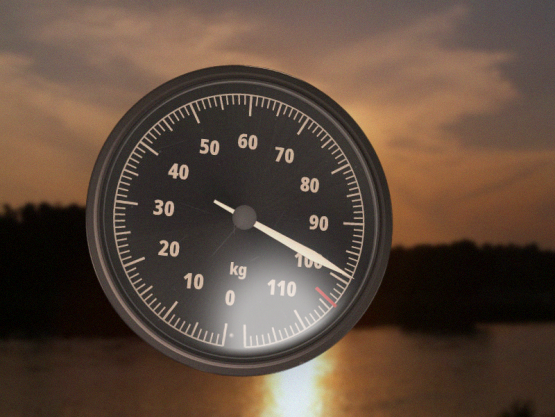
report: 99 (kg)
